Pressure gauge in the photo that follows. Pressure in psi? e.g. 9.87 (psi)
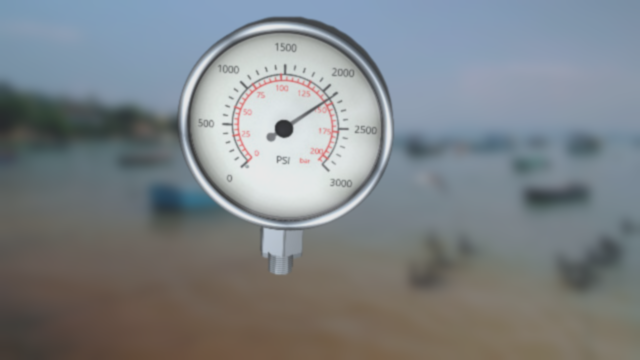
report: 2100 (psi)
